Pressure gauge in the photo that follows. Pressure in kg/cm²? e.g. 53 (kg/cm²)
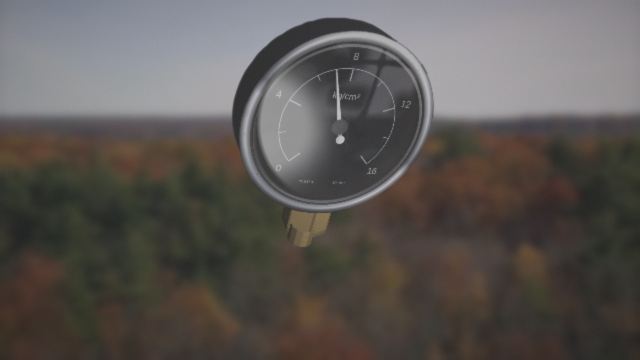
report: 7 (kg/cm²)
